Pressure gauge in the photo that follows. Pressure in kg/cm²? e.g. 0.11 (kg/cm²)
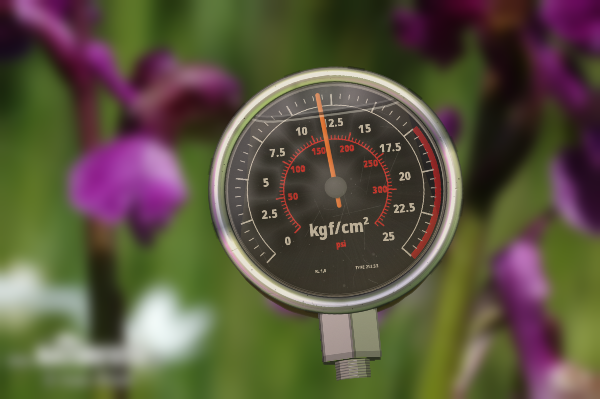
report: 11.75 (kg/cm²)
